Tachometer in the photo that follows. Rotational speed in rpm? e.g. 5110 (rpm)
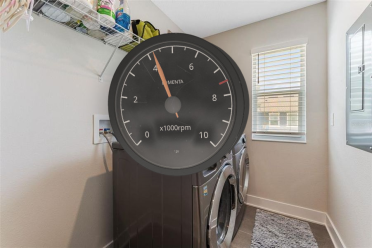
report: 4250 (rpm)
